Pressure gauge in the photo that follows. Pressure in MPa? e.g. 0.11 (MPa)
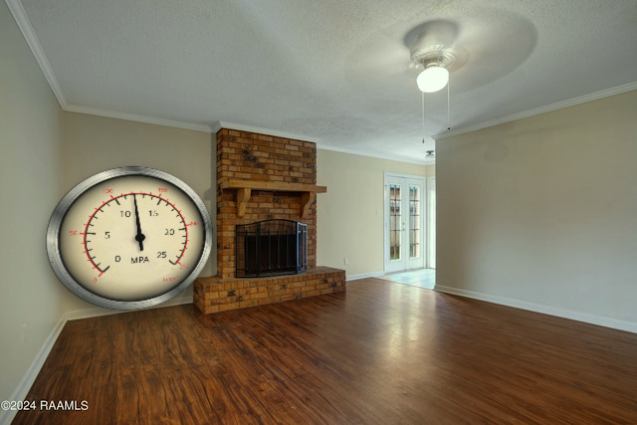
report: 12 (MPa)
